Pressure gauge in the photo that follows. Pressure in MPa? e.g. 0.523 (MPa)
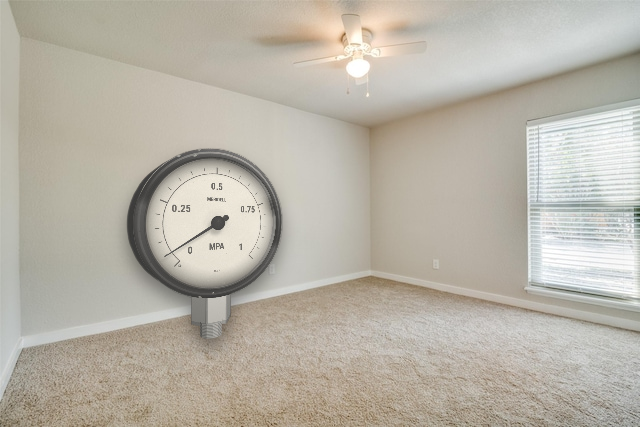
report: 0.05 (MPa)
